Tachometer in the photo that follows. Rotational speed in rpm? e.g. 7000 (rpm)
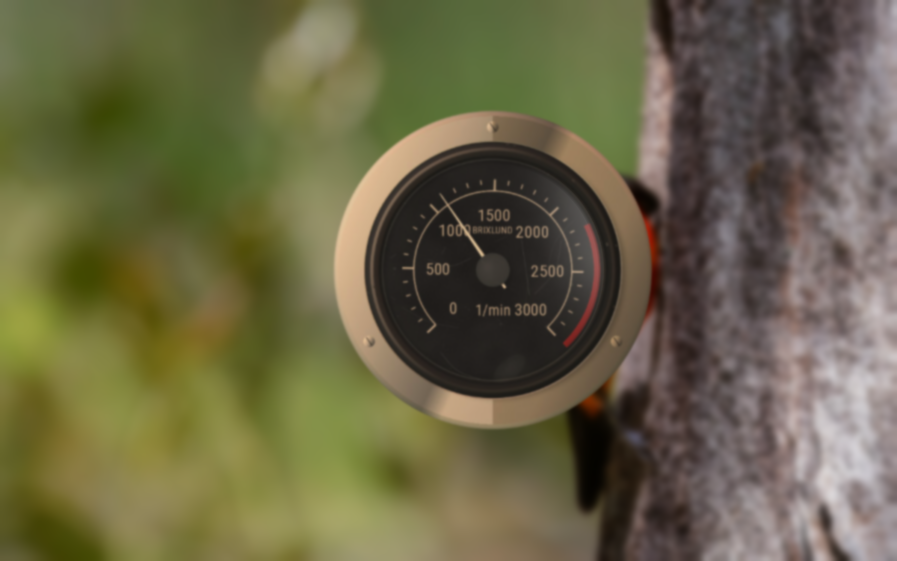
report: 1100 (rpm)
